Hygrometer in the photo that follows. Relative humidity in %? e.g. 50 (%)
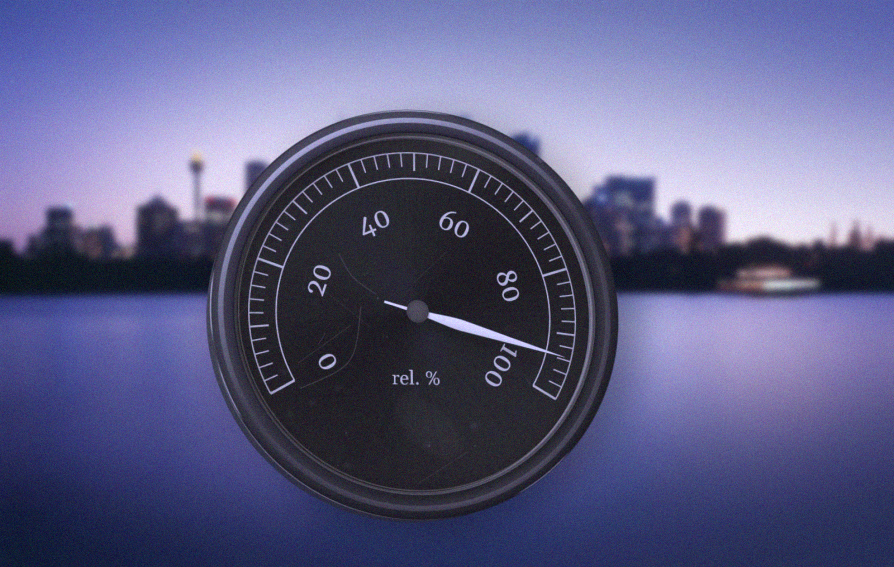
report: 94 (%)
